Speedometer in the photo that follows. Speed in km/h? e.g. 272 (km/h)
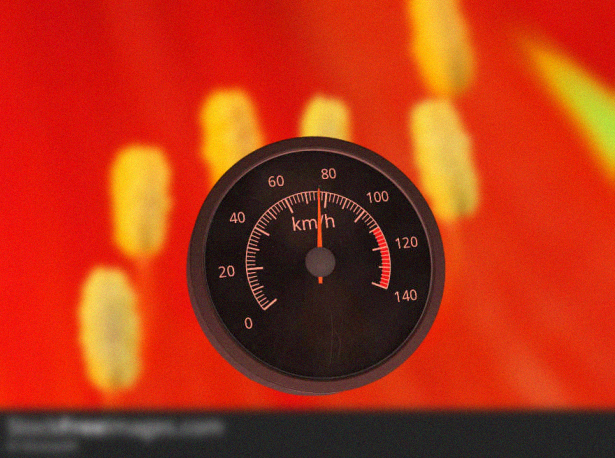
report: 76 (km/h)
